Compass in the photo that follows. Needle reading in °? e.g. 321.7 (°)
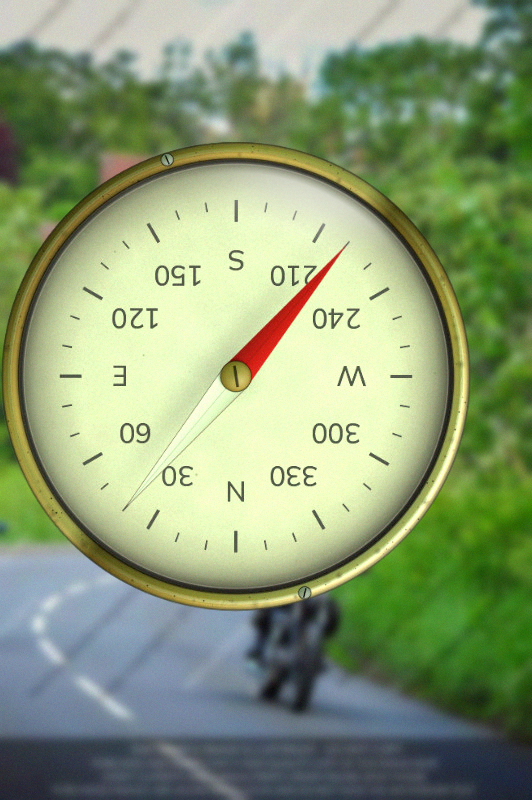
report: 220 (°)
